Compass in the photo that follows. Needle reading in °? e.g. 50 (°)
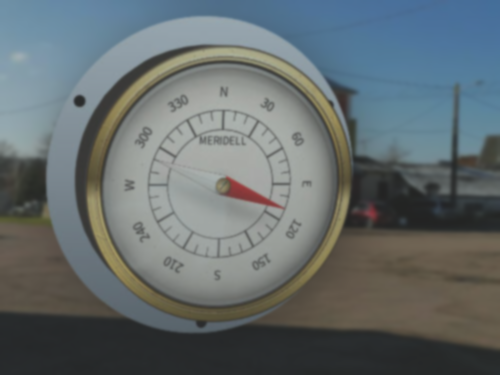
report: 110 (°)
